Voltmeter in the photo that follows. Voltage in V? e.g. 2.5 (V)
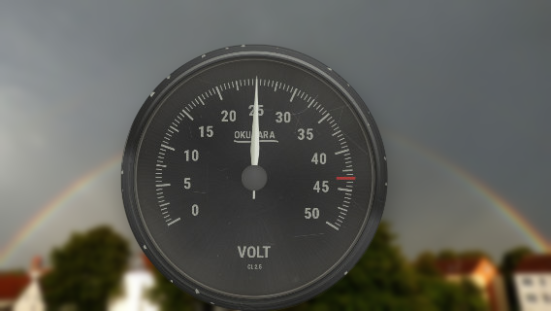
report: 25 (V)
